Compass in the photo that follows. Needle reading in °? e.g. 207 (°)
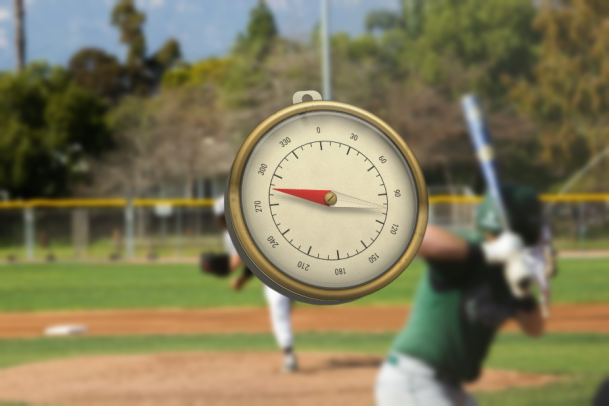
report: 285 (°)
